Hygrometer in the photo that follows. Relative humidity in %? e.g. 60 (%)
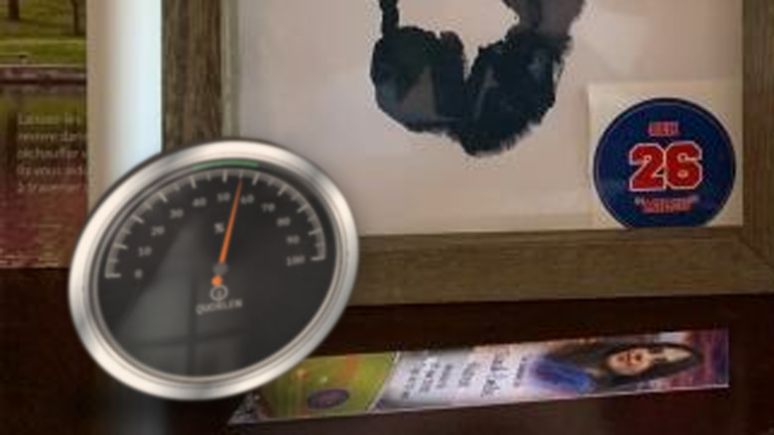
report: 55 (%)
